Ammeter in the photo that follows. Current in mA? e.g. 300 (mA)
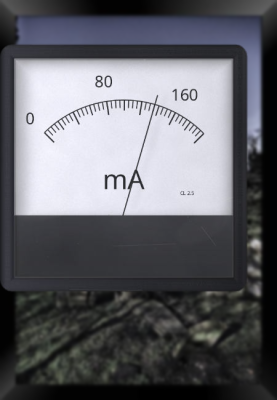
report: 135 (mA)
